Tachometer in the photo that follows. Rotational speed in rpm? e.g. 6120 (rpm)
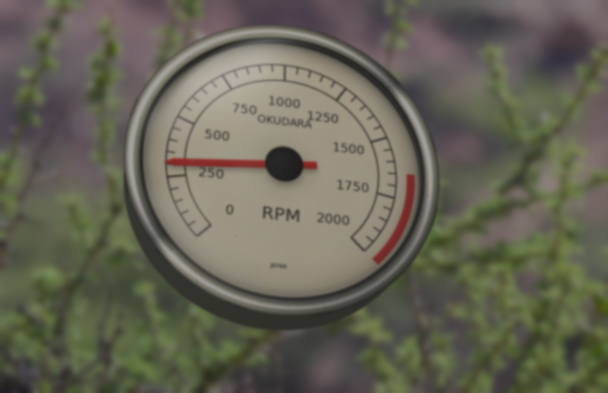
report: 300 (rpm)
